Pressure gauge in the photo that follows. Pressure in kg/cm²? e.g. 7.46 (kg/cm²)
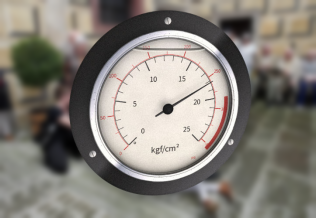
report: 18 (kg/cm²)
